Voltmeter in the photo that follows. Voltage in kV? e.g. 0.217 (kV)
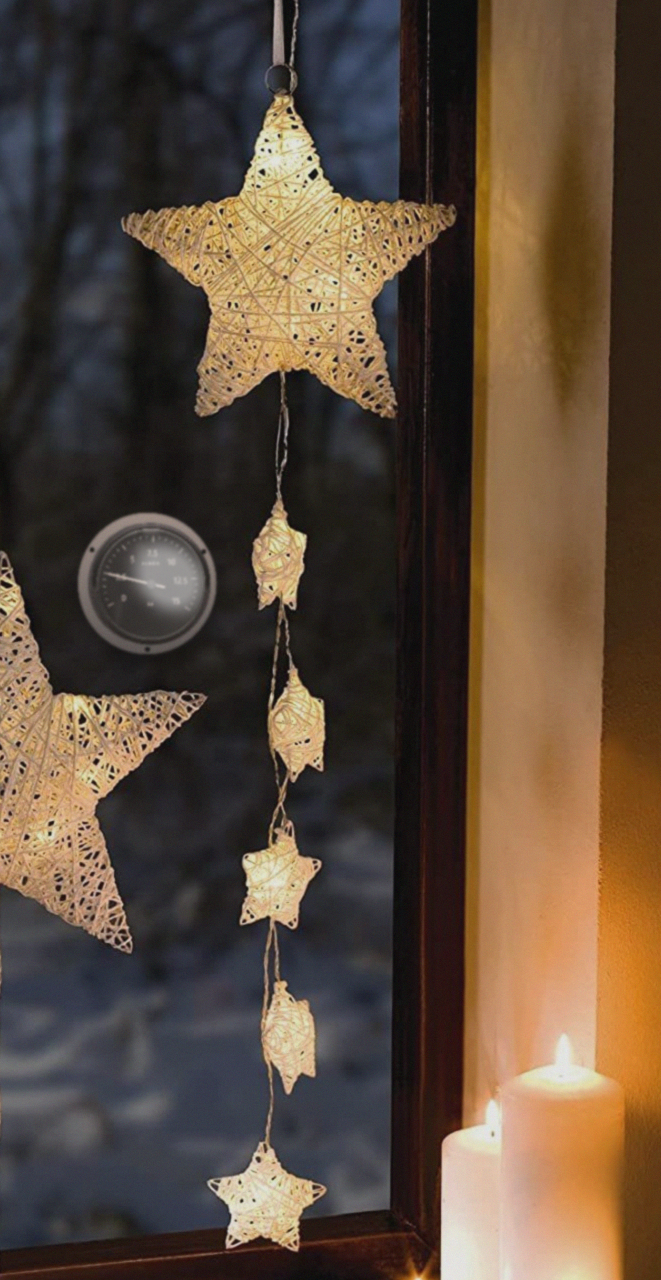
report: 2.5 (kV)
